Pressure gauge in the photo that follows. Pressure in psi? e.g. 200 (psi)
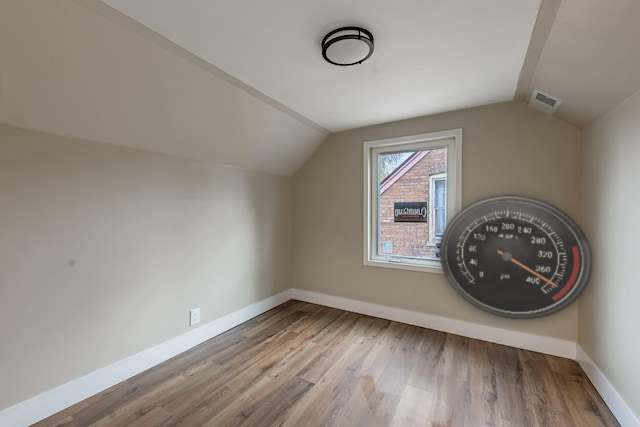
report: 380 (psi)
